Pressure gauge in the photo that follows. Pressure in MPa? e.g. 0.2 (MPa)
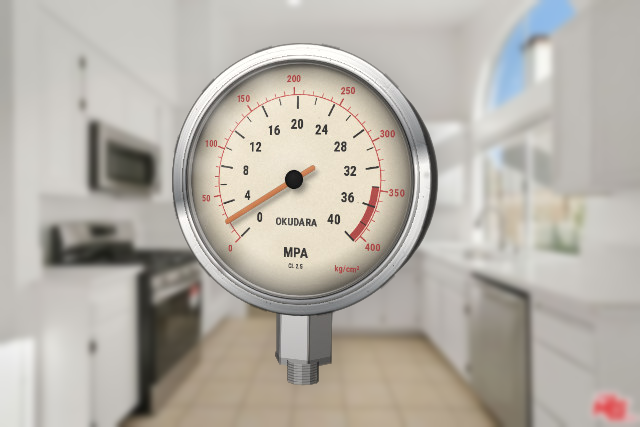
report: 2 (MPa)
